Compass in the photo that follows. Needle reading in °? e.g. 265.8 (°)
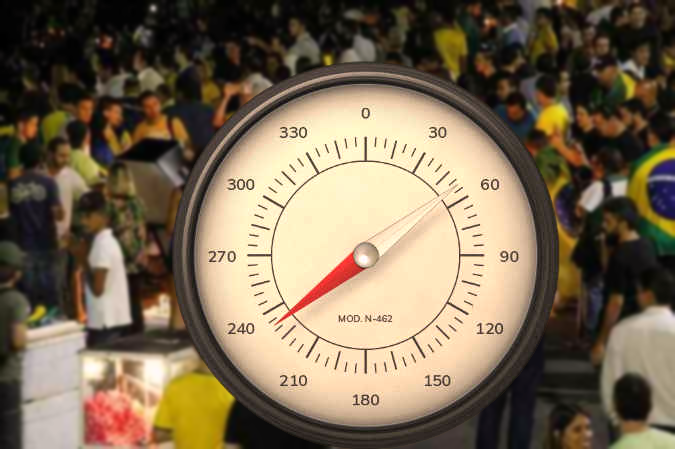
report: 232.5 (°)
